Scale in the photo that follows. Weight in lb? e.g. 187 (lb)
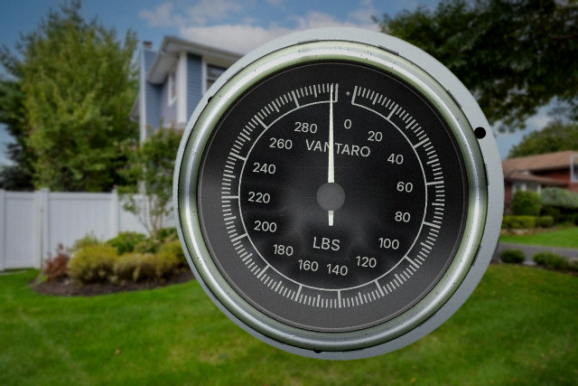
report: 298 (lb)
